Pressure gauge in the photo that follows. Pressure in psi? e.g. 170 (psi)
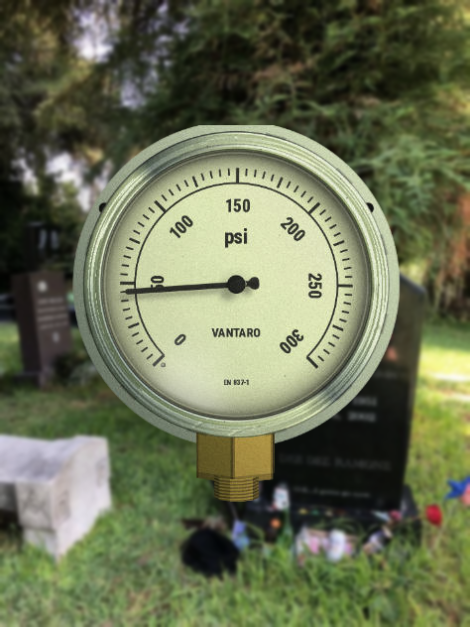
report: 45 (psi)
